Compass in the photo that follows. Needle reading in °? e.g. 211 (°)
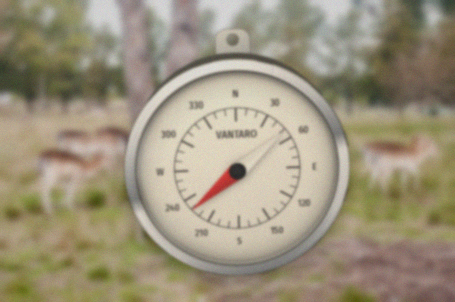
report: 230 (°)
